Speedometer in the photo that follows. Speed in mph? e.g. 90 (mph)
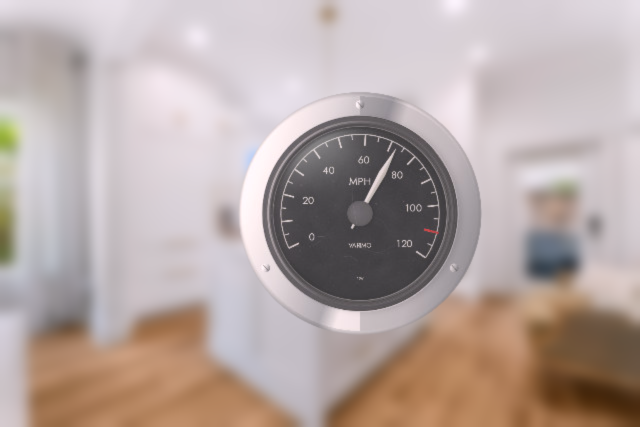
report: 72.5 (mph)
